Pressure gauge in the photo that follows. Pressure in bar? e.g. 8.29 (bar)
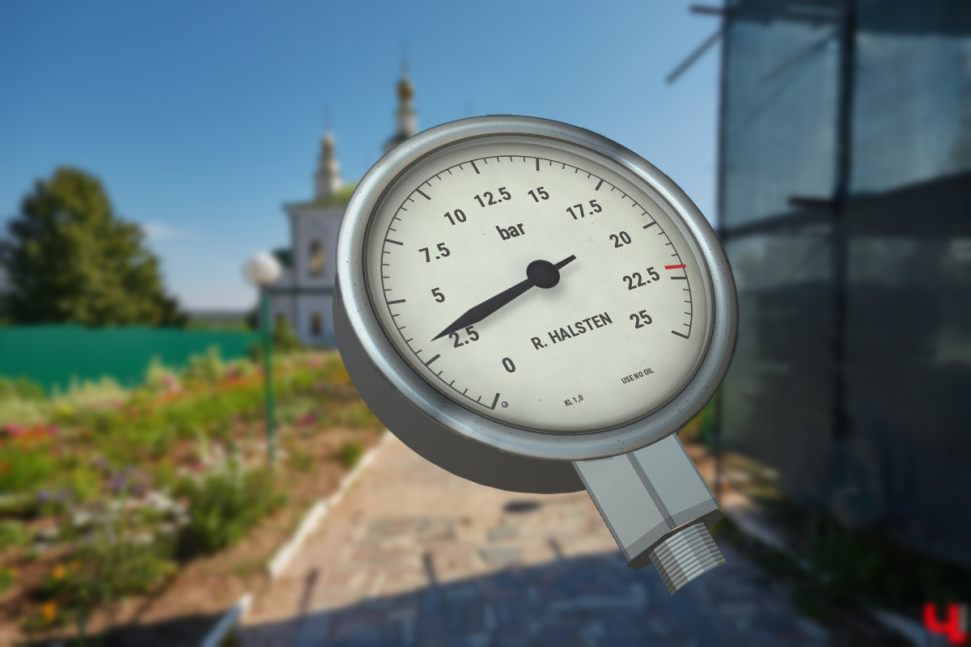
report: 3 (bar)
